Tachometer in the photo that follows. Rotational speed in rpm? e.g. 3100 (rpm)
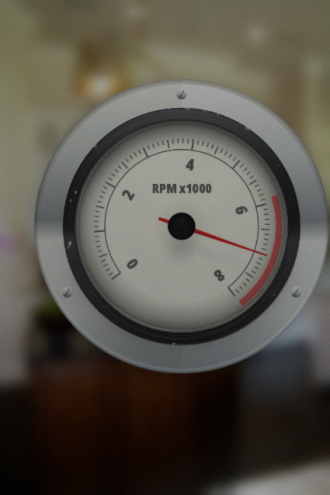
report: 7000 (rpm)
